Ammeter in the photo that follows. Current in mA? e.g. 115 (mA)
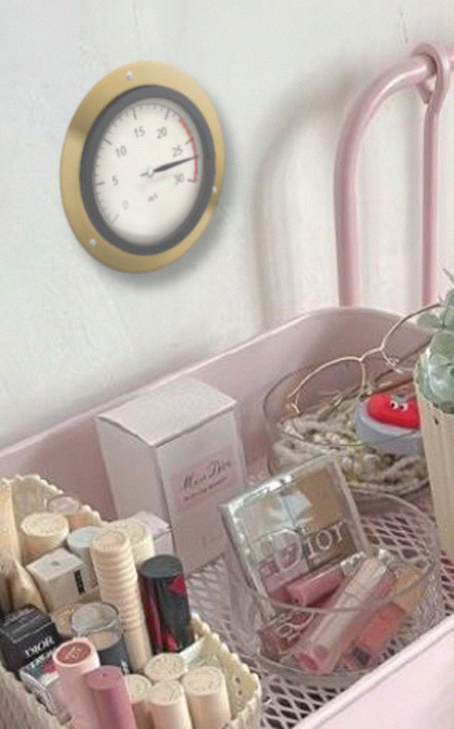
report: 27 (mA)
